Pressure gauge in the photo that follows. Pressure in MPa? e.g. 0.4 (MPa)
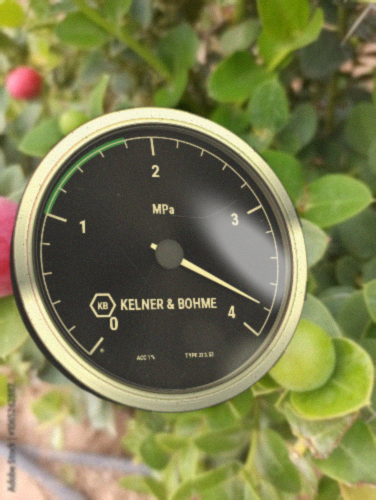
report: 3.8 (MPa)
